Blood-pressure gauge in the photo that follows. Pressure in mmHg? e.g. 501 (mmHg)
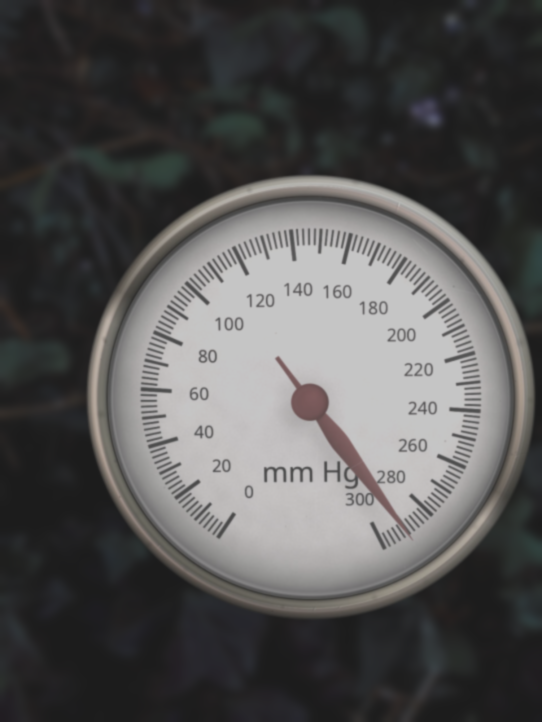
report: 290 (mmHg)
